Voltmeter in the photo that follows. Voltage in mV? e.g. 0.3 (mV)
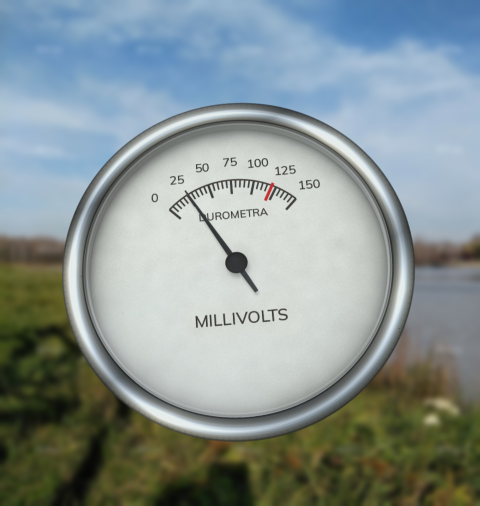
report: 25 (mV)
